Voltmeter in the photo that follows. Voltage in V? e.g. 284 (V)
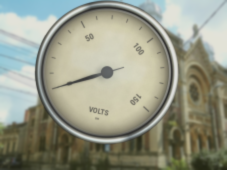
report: 0 (V)
